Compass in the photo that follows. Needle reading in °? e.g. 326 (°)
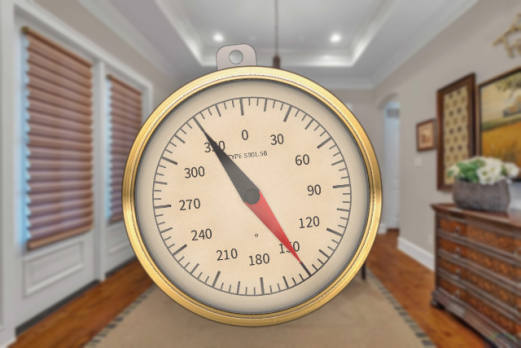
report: 150 (°)
